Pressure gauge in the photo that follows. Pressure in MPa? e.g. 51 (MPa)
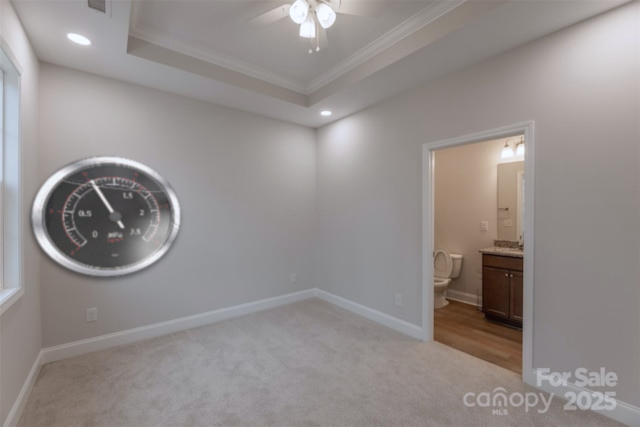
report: 1 (MPa)
